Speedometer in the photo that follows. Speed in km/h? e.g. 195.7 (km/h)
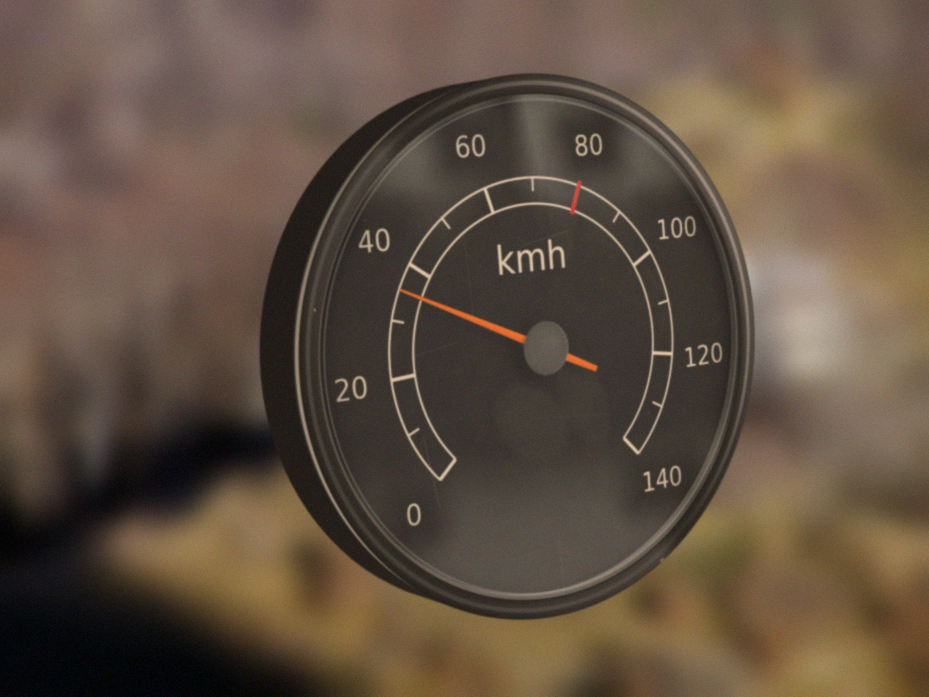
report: 35 (km/h)
